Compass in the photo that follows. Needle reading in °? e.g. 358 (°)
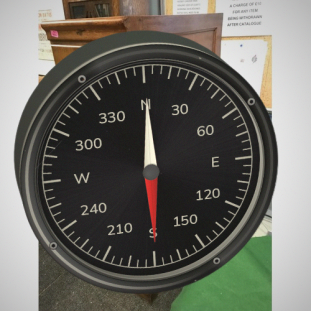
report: 180 (°)
